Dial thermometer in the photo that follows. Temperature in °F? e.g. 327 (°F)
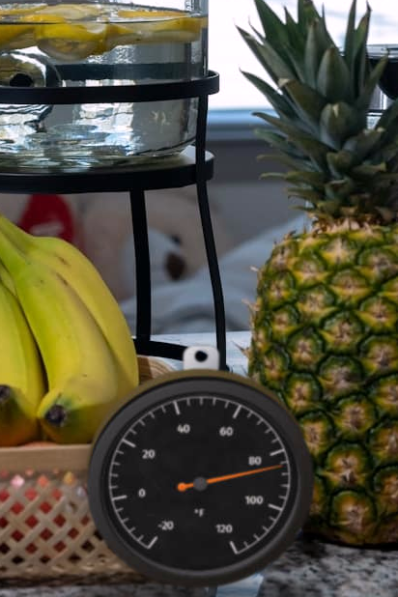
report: 84 (°F)
